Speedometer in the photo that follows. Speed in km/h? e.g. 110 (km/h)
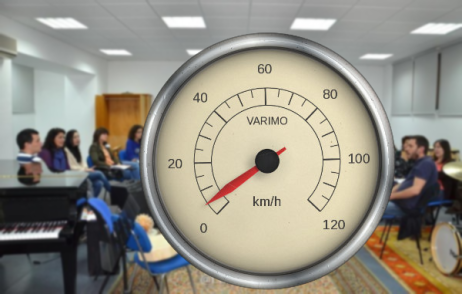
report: 5 (km/h)
